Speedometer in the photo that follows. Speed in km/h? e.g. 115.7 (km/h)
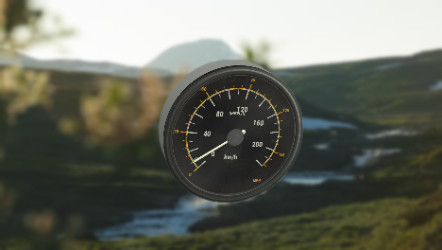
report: 10 (km/h)
